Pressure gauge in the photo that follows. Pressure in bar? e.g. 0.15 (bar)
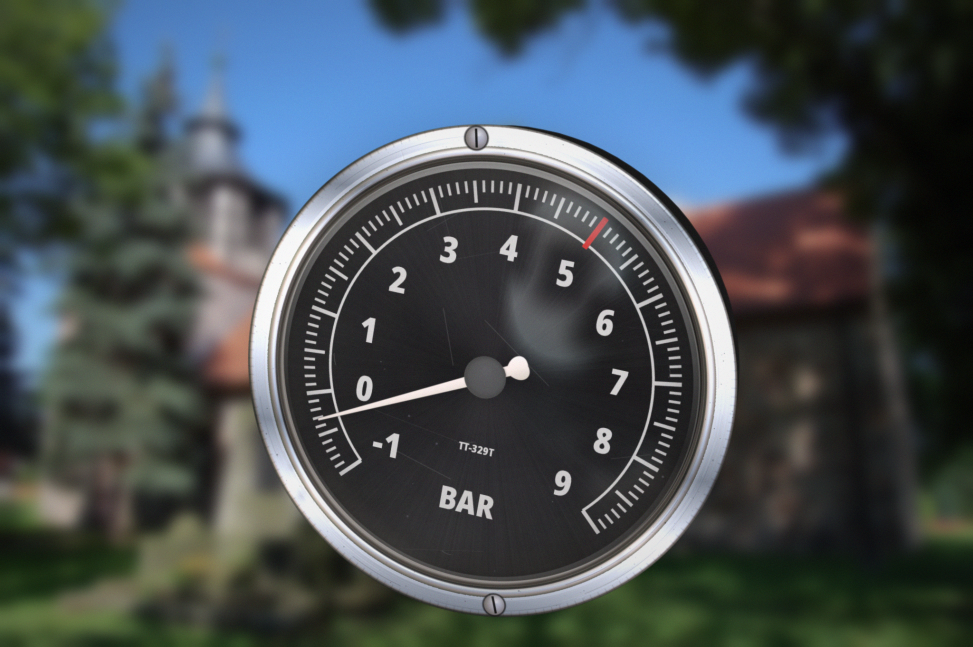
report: -0.3 (bar)
